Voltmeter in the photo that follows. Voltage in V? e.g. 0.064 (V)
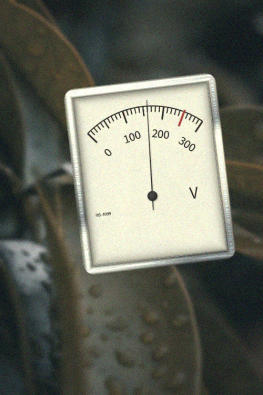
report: 160 (V)
